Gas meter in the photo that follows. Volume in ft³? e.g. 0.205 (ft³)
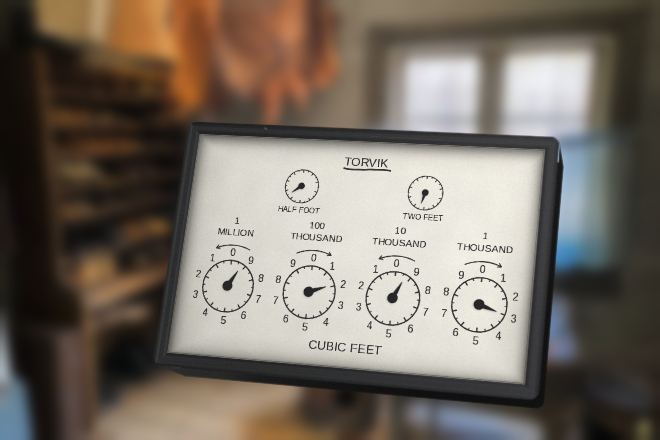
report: 919300 (ft³)
